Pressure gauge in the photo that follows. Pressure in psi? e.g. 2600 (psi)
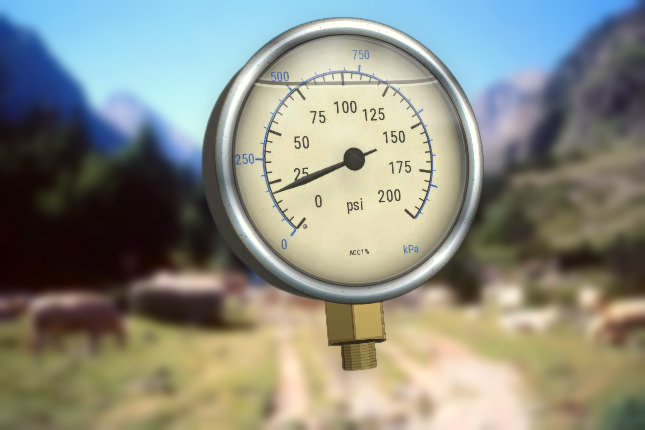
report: 20 (psi)
